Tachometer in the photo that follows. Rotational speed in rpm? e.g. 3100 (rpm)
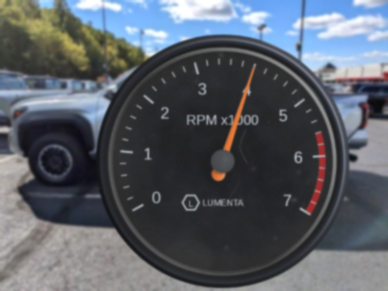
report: 4000 (rpm)
